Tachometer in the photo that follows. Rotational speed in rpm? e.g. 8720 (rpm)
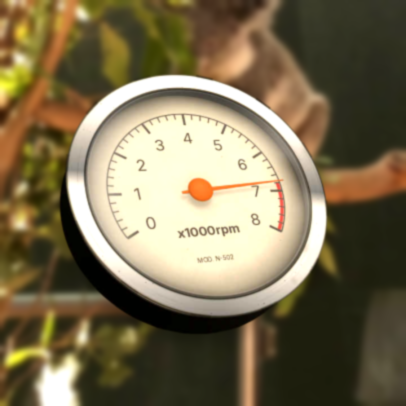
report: 6800 (rpm)
